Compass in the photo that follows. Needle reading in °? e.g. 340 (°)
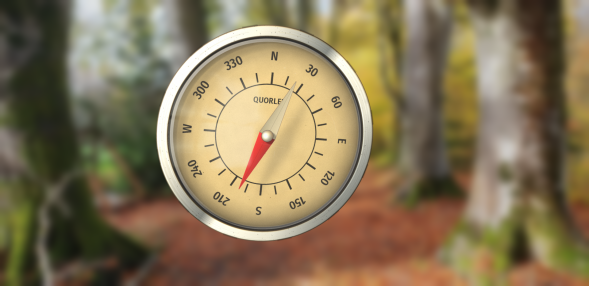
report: 202.5 (°)
